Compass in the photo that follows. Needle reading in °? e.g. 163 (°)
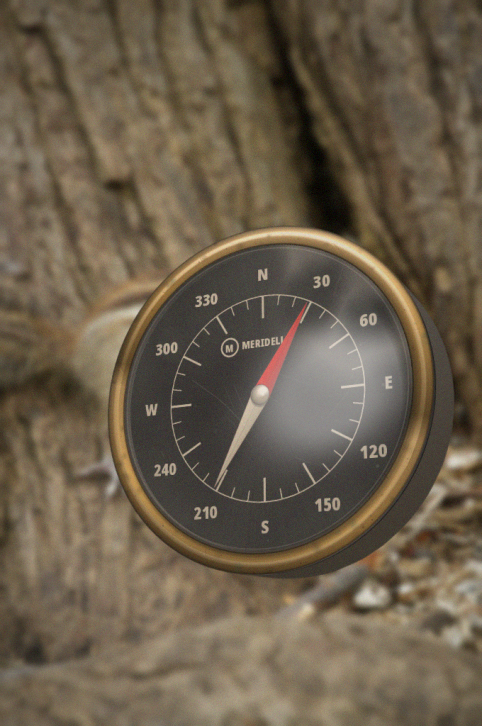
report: 30 (°)
